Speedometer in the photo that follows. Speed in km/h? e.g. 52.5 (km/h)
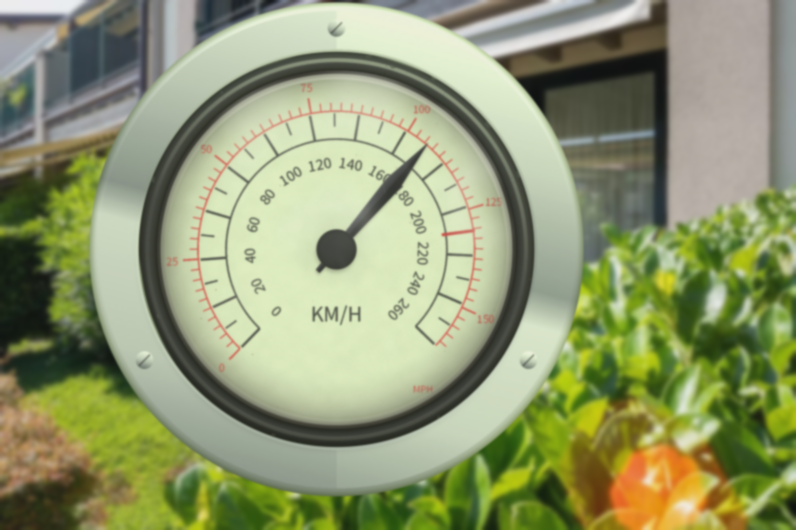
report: 170 (km/h)
